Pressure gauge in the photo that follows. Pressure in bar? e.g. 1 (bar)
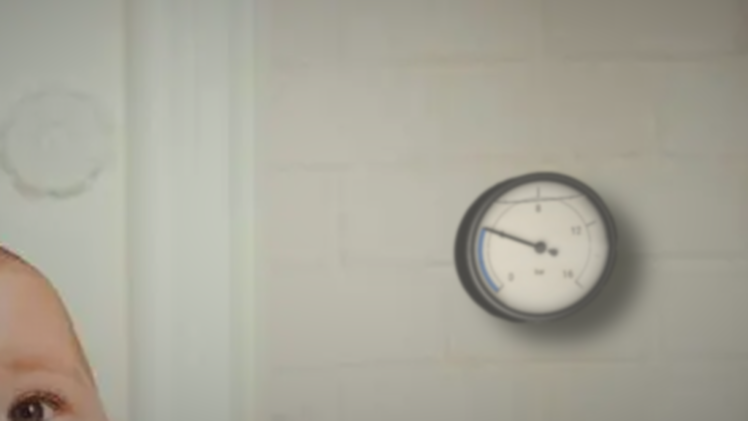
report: 4 (bar)
